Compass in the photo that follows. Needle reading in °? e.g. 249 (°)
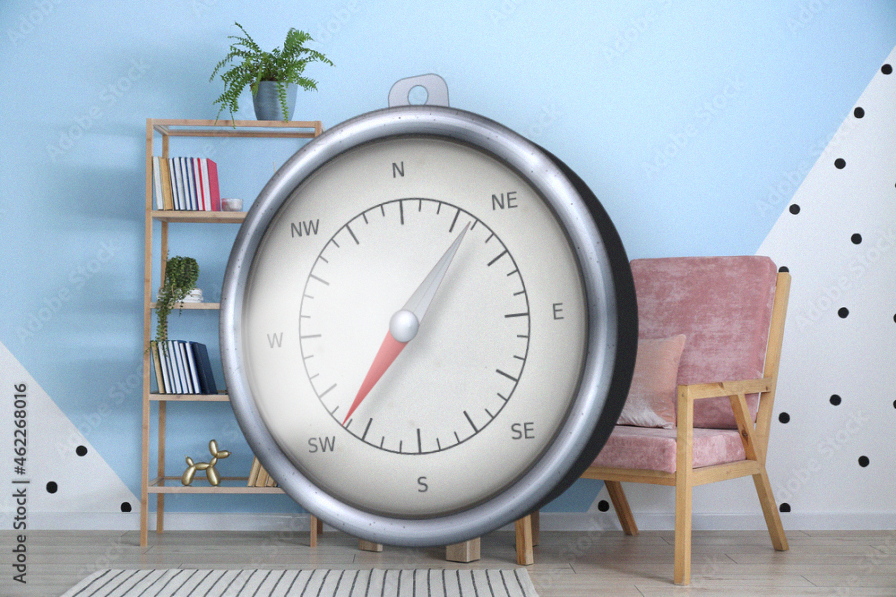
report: 220 (°)
